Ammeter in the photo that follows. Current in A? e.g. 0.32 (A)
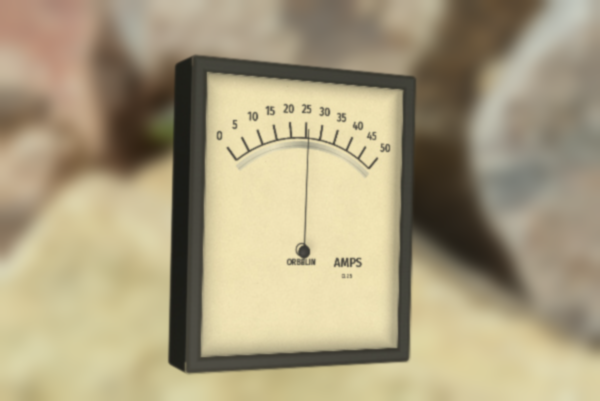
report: 25 (A)
